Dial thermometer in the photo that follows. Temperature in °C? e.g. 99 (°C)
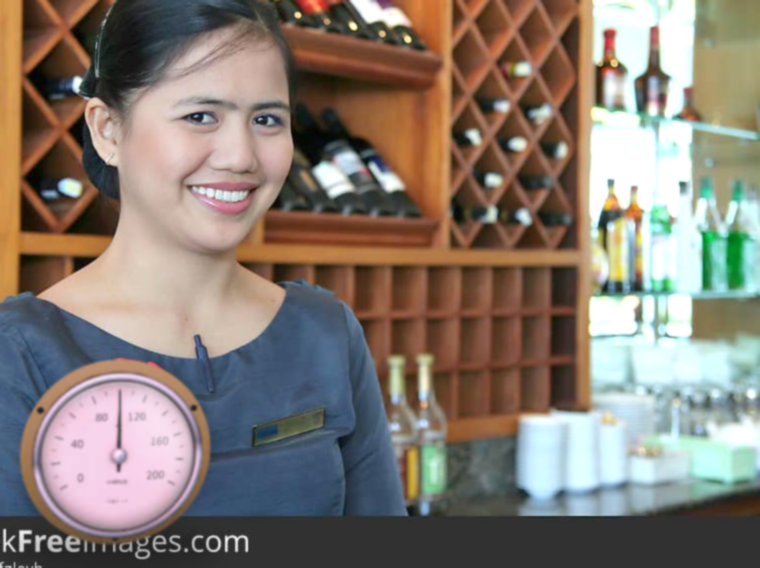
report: 100 (°C)
